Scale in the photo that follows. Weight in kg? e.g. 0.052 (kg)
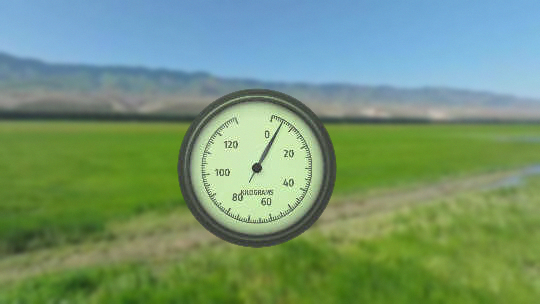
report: 5 (kg)
